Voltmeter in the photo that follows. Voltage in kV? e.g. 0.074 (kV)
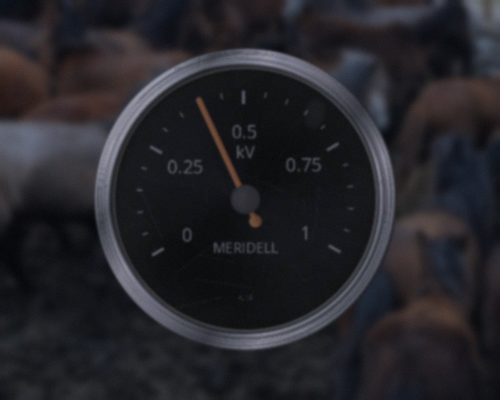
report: 0.4 (kV)
